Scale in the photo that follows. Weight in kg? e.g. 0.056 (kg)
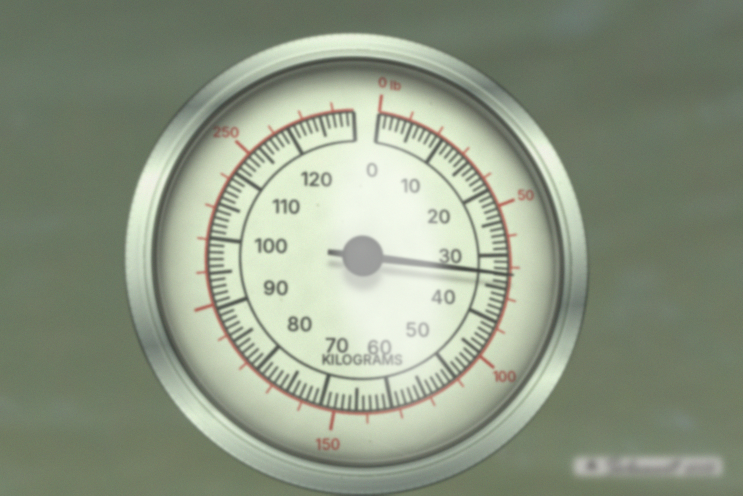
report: 33 (kg)
